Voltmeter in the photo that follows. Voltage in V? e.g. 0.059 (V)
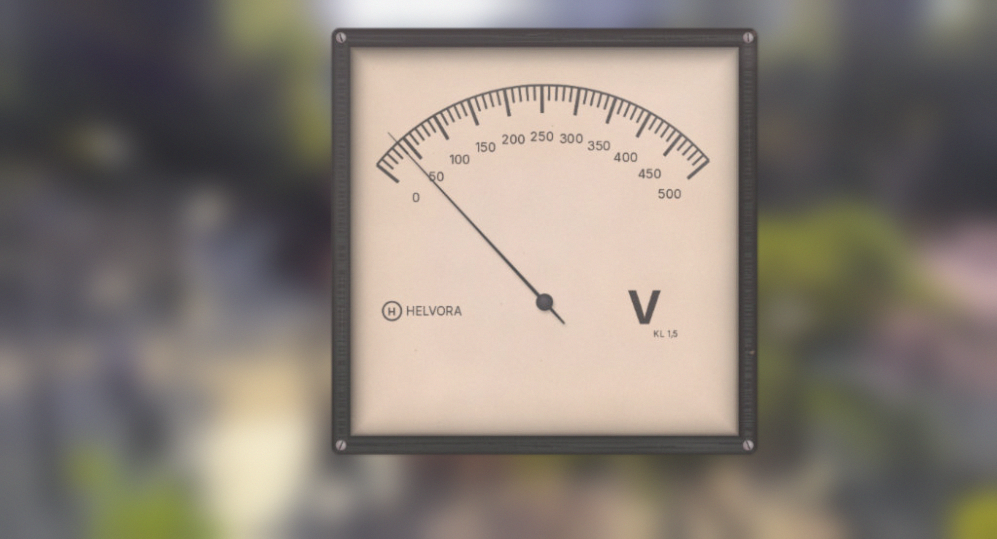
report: 40 (V)
